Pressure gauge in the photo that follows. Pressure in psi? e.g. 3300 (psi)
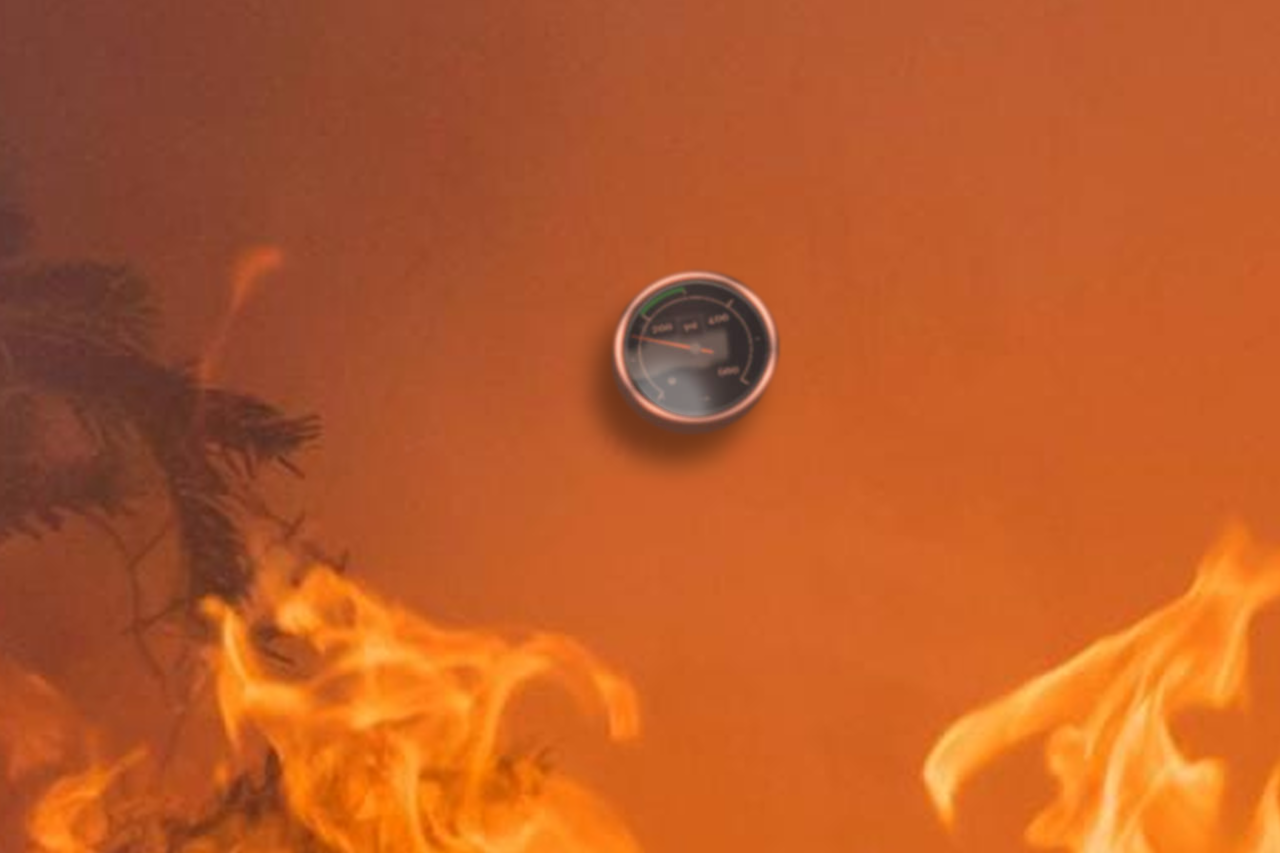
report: 150 (psi)
